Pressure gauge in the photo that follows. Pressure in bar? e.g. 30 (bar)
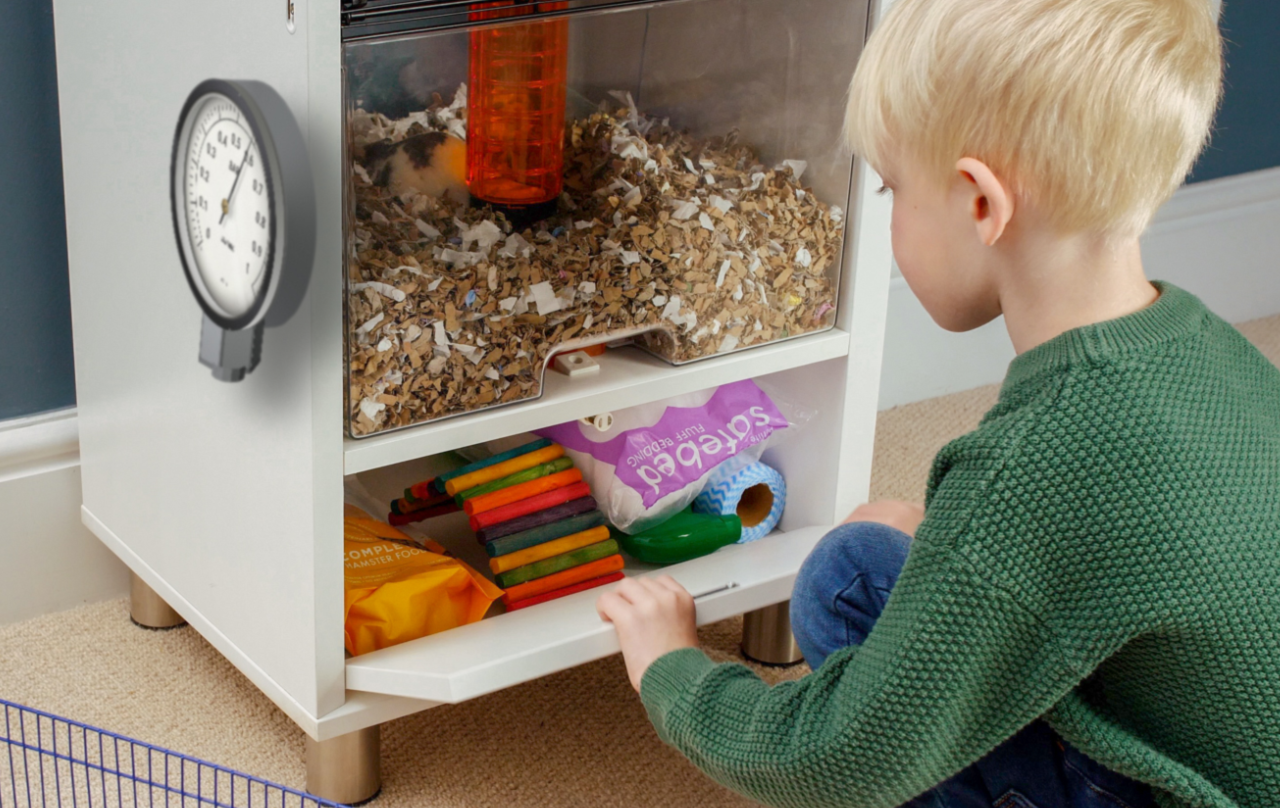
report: 0.6 (bar)
